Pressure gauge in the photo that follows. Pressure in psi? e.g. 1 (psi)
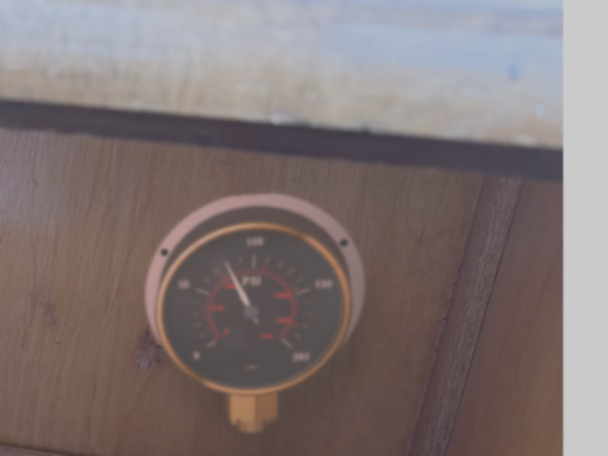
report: 80 (psi)
